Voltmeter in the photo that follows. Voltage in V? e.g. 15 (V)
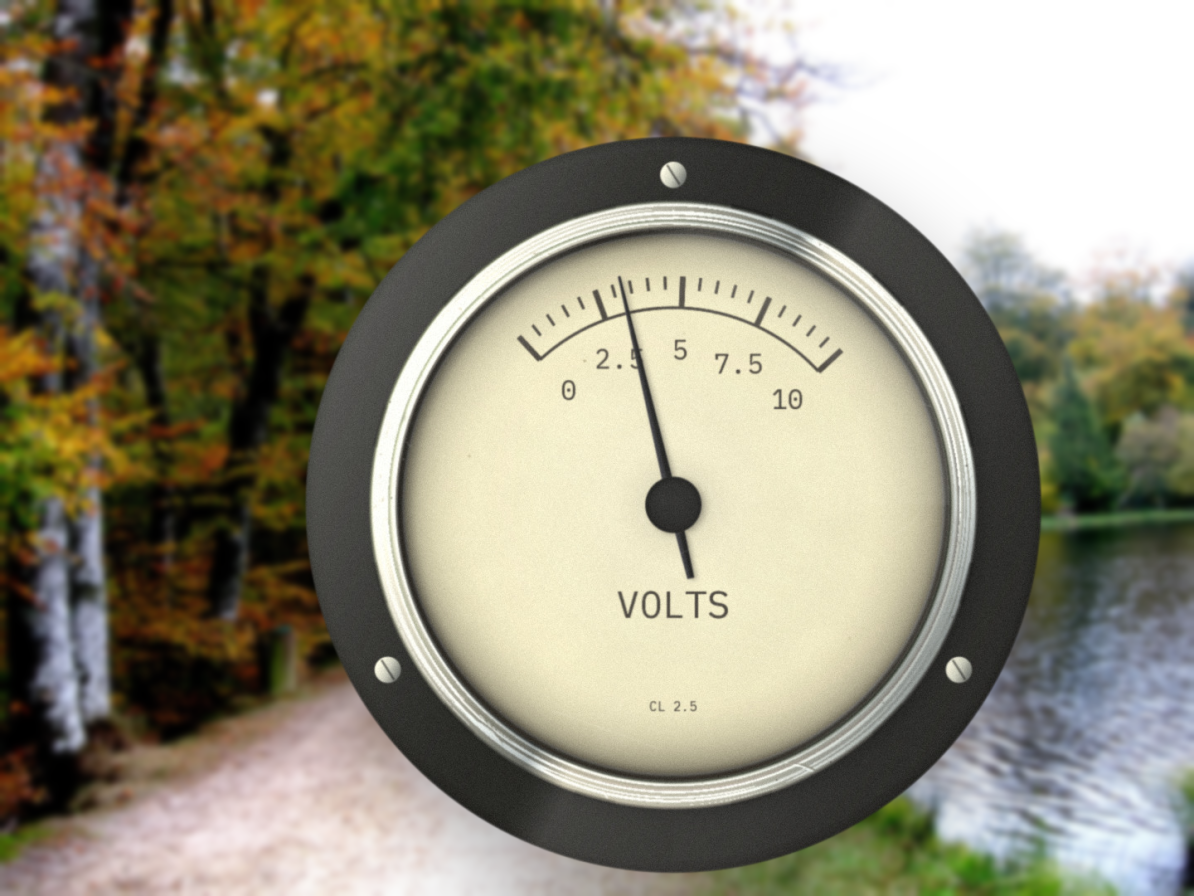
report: 3.25 (V)
